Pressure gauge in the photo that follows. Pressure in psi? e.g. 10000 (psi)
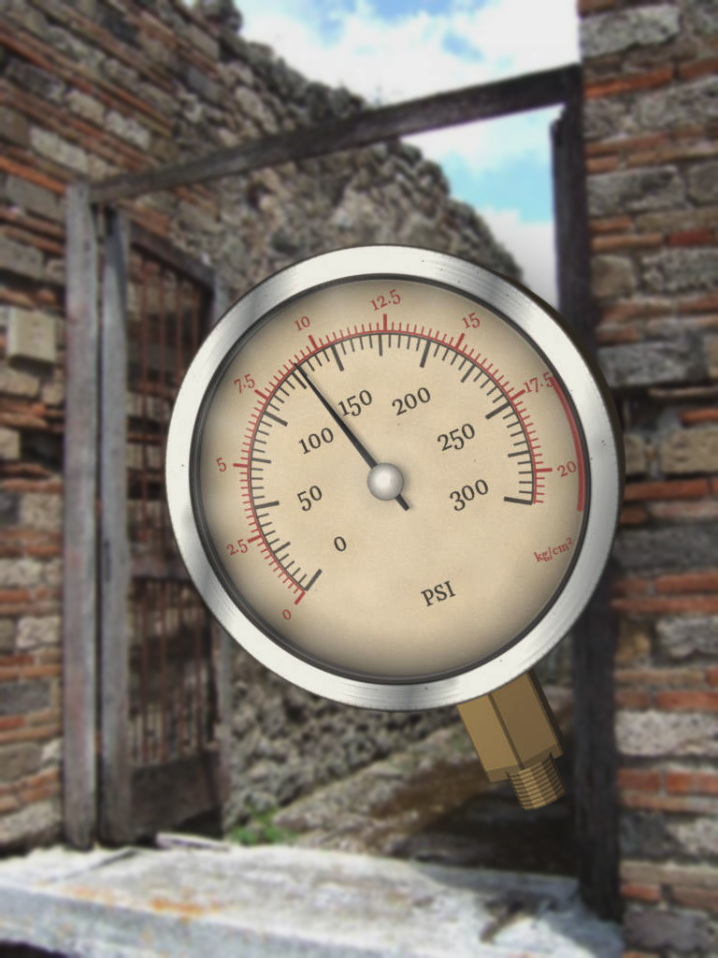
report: 130 (psi)
